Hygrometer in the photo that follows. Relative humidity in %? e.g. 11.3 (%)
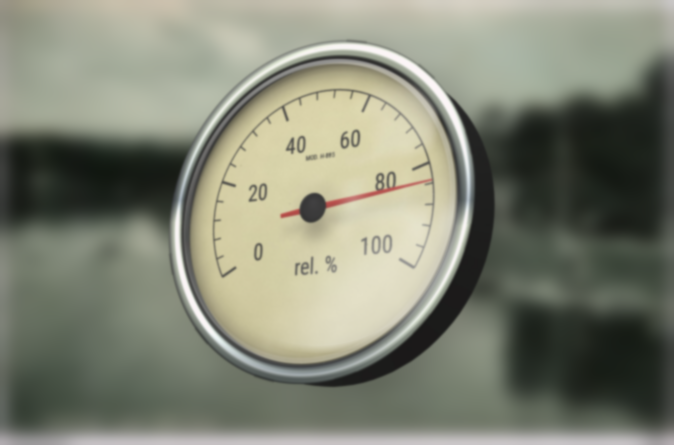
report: 84 (%)
